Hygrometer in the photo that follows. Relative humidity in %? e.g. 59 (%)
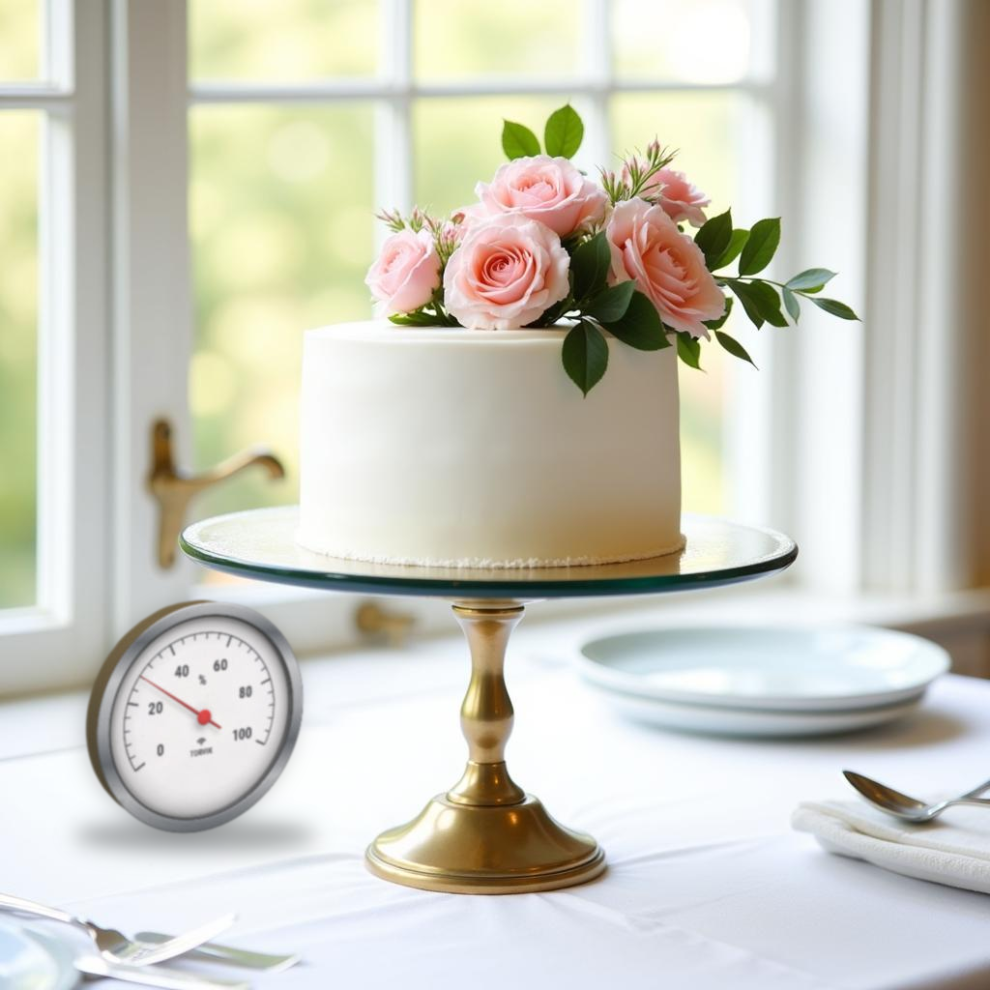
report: 28 (%)
